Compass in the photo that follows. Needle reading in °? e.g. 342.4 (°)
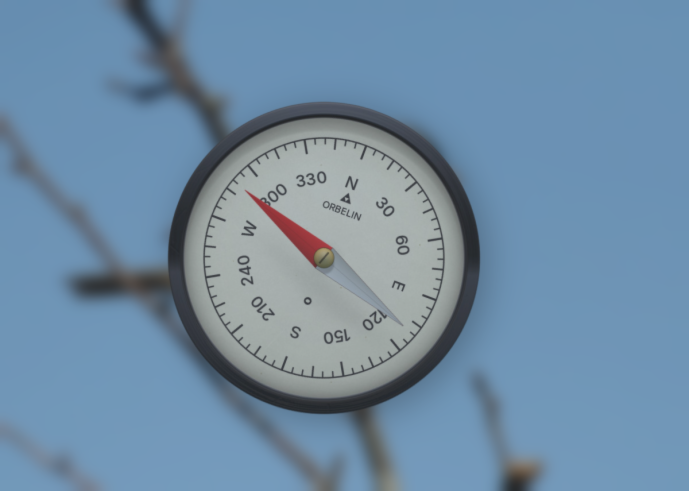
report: 290 (°)
